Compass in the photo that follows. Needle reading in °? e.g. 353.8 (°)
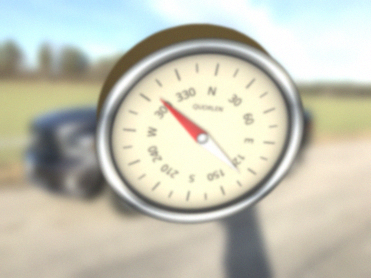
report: 307.5 (°)
